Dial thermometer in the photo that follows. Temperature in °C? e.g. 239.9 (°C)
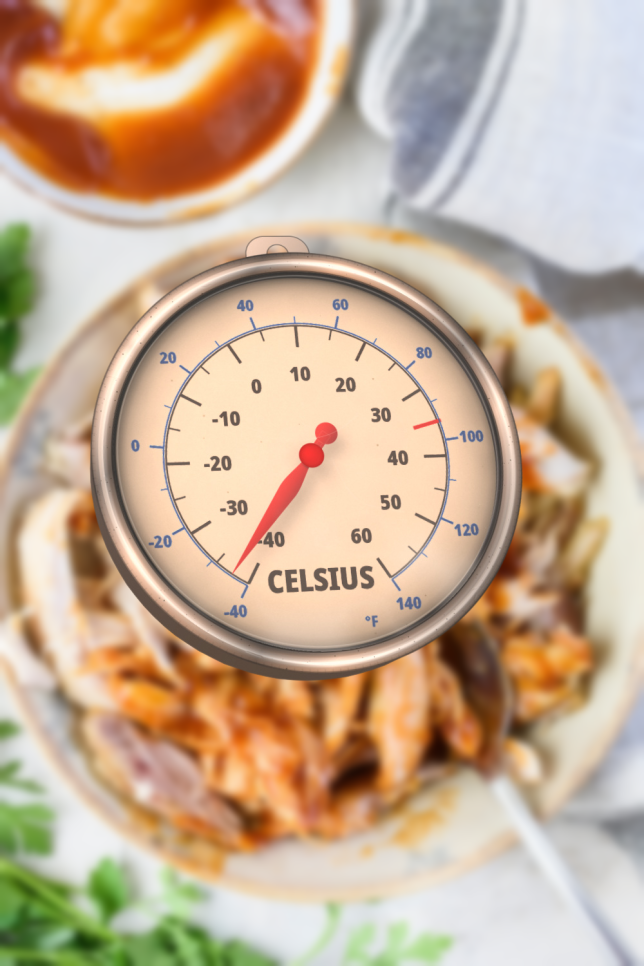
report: -37.5 (°C)
